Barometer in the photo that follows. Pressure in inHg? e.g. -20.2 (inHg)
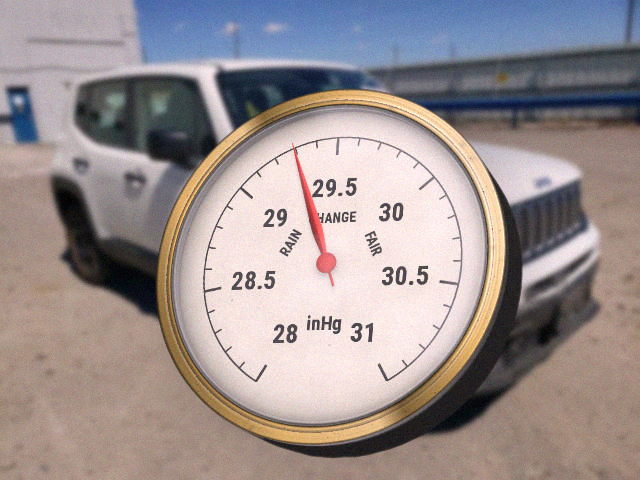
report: 29.3 (inHg)
